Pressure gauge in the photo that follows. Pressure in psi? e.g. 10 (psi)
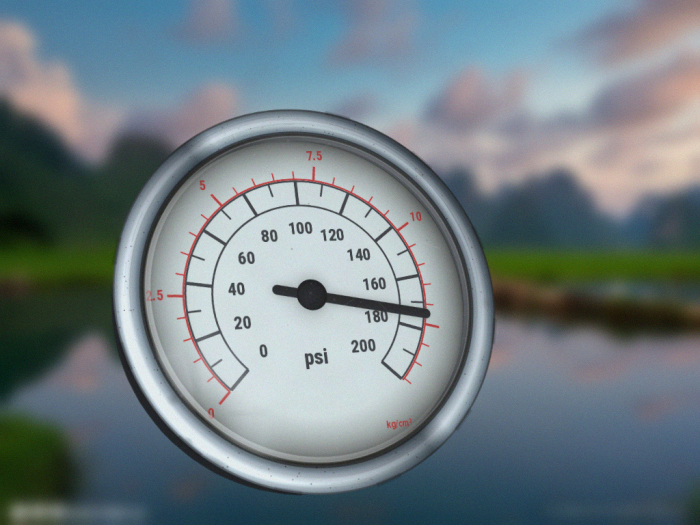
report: 175 (psi)
